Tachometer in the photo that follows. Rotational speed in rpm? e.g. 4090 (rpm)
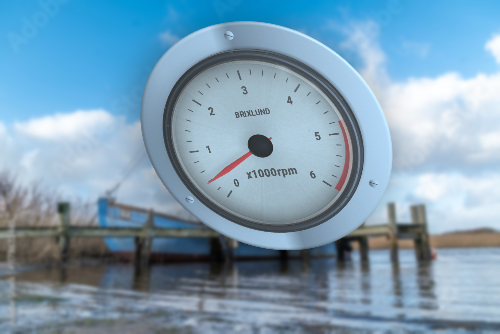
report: 400 (rpm)
